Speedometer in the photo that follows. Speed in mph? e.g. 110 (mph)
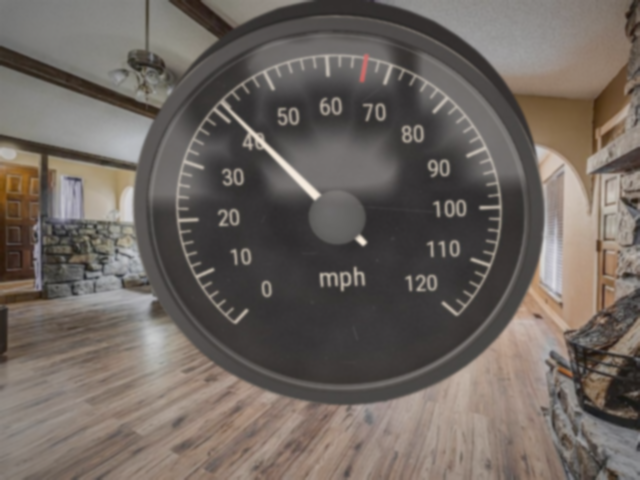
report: 42 (mph)
